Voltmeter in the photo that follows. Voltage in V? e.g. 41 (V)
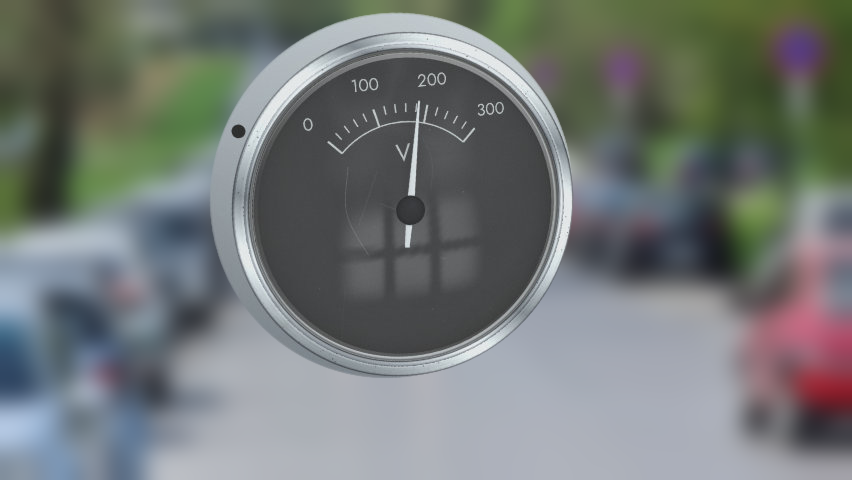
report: 180 (V)
